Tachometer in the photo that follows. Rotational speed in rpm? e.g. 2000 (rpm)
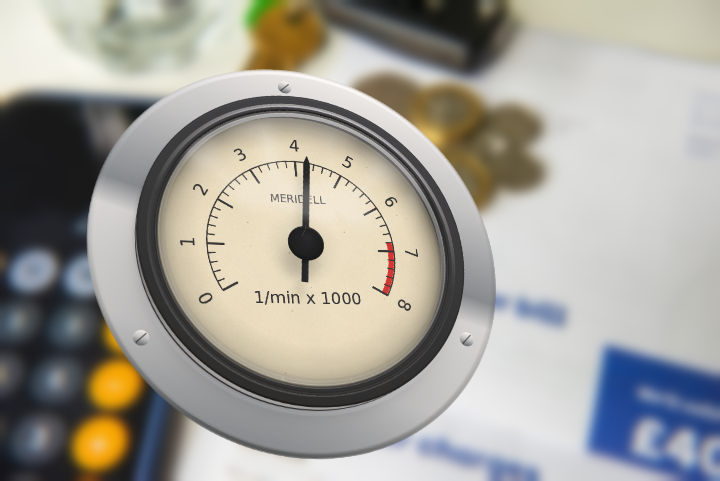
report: 4200 (rpm)
